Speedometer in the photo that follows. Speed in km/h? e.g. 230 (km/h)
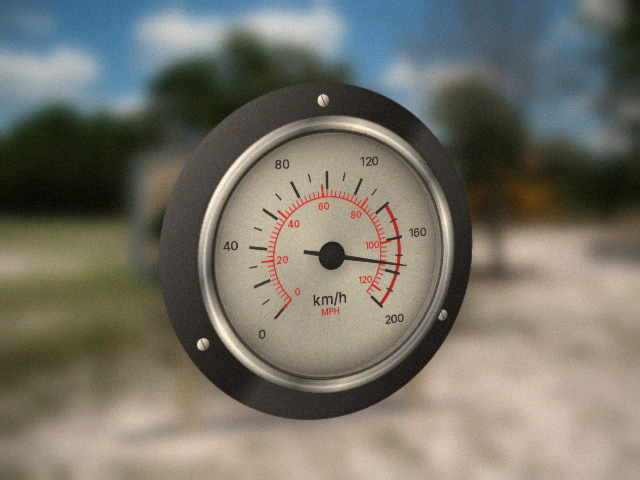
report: 175 (km/h)
